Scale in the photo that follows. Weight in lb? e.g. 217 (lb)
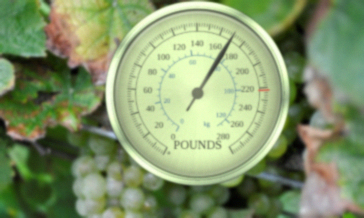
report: 170 (lb)
